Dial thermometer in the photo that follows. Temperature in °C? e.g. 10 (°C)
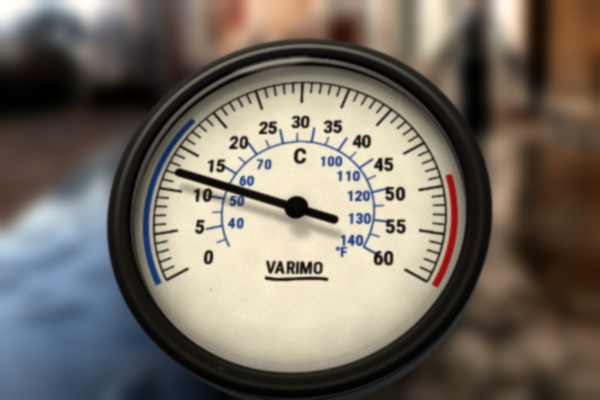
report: 12 (°C)
